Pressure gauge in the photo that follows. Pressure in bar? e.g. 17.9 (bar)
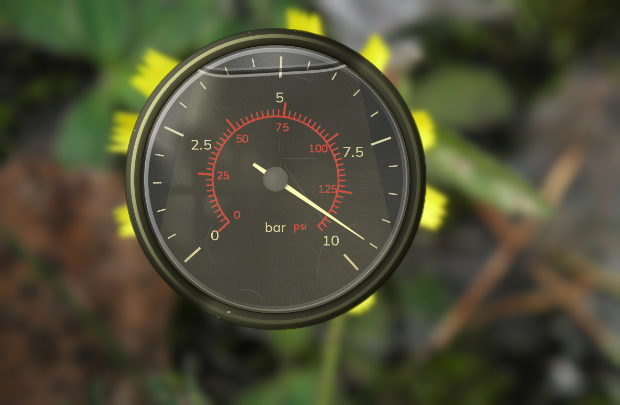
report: 9.5 (bar)
